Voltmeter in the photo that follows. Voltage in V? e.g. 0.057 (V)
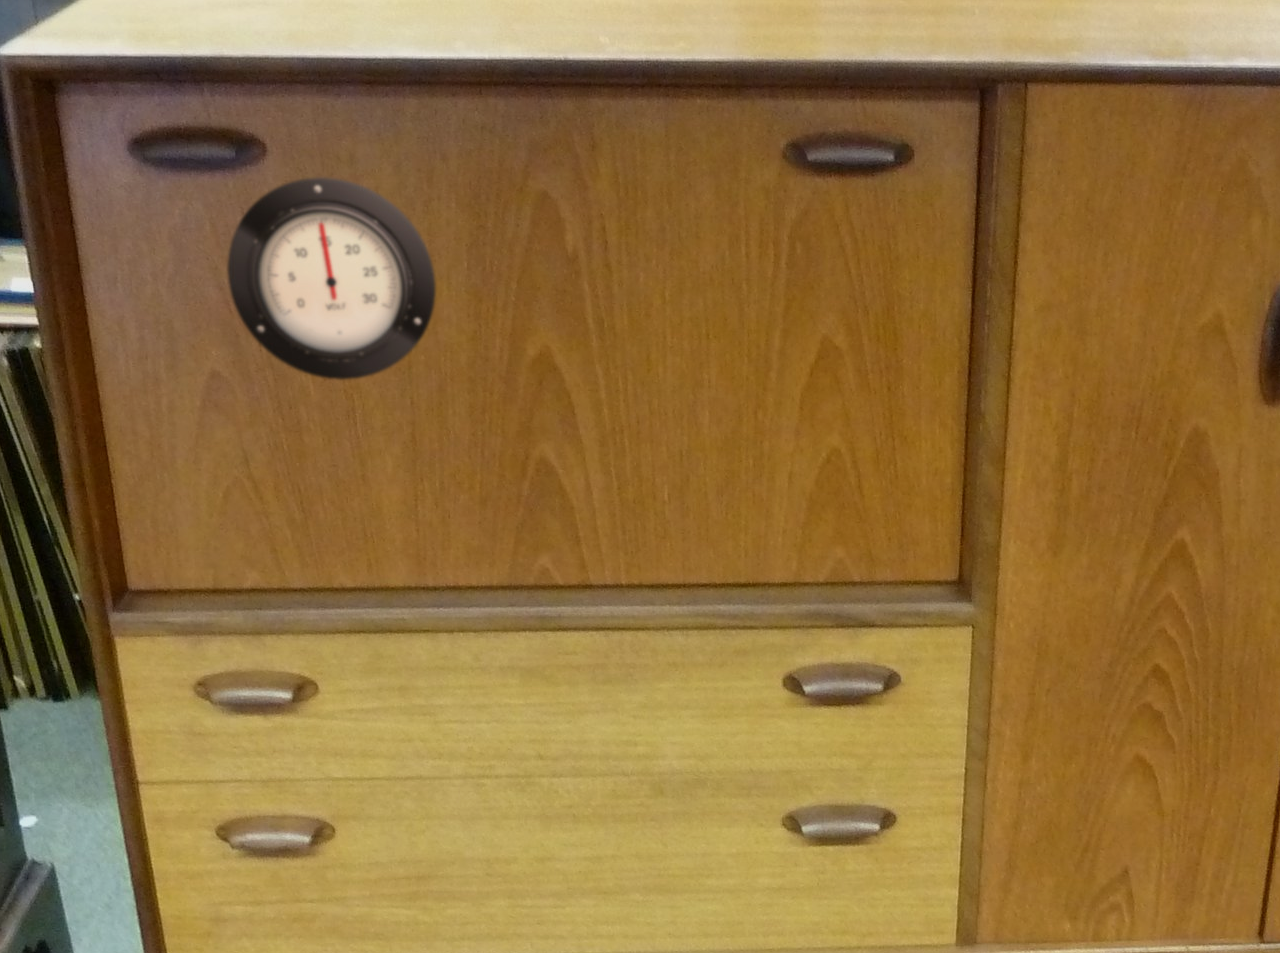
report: 15 (V)
